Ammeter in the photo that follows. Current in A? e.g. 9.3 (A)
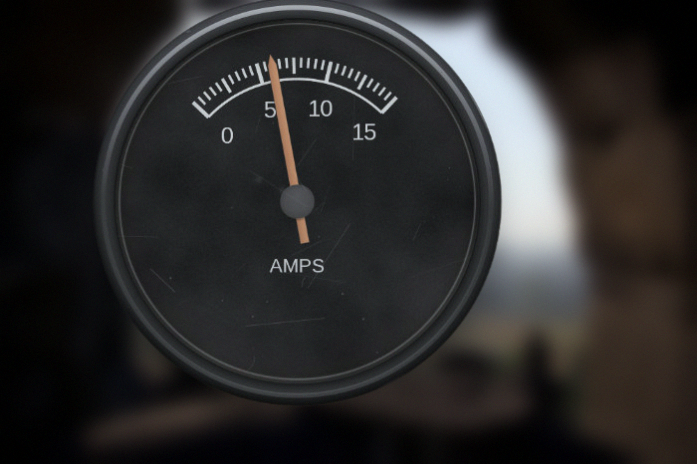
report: 6 (A)
